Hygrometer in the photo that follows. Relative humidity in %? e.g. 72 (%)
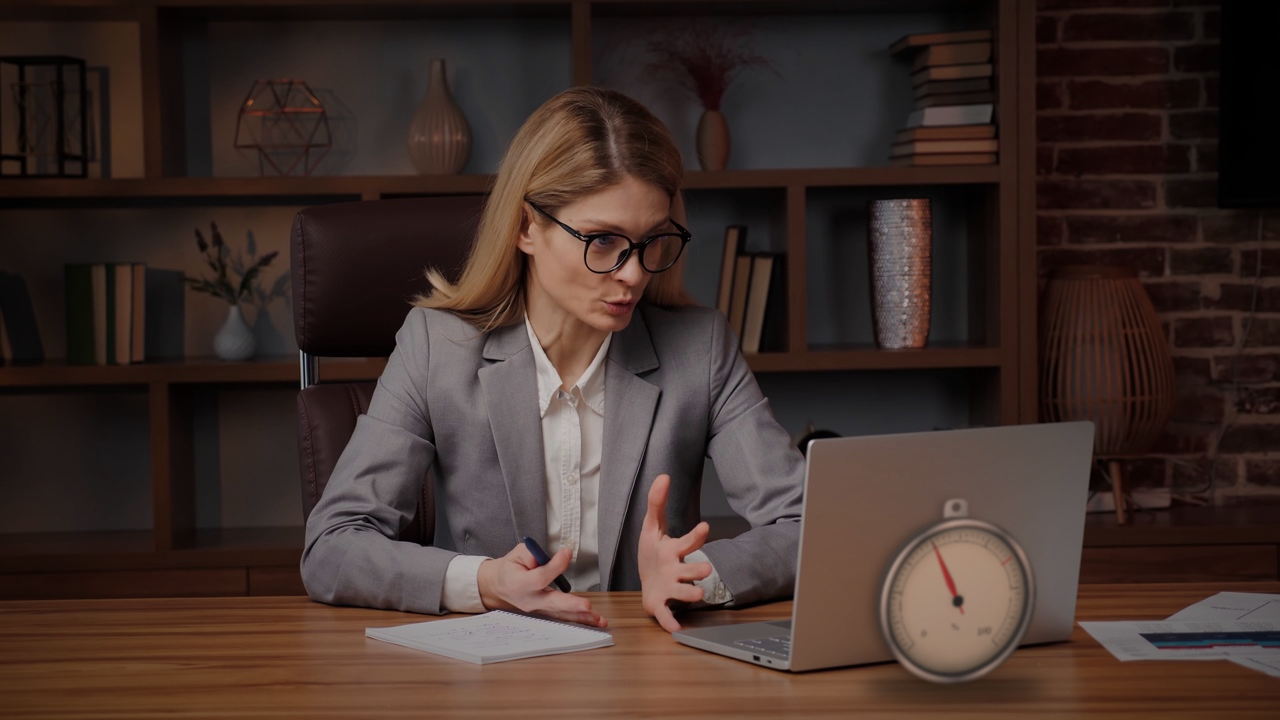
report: 40 (%)
